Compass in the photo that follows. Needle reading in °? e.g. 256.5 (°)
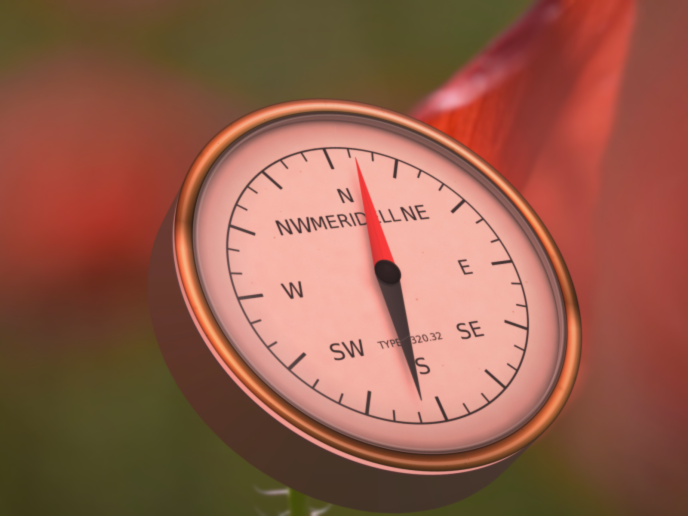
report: 10 (°)
